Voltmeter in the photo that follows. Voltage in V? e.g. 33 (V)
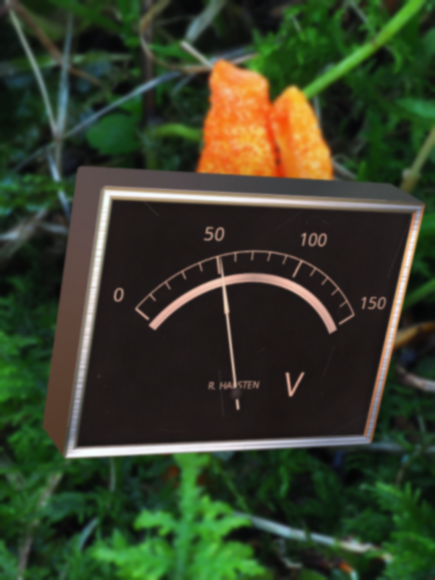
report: 50 (V)
